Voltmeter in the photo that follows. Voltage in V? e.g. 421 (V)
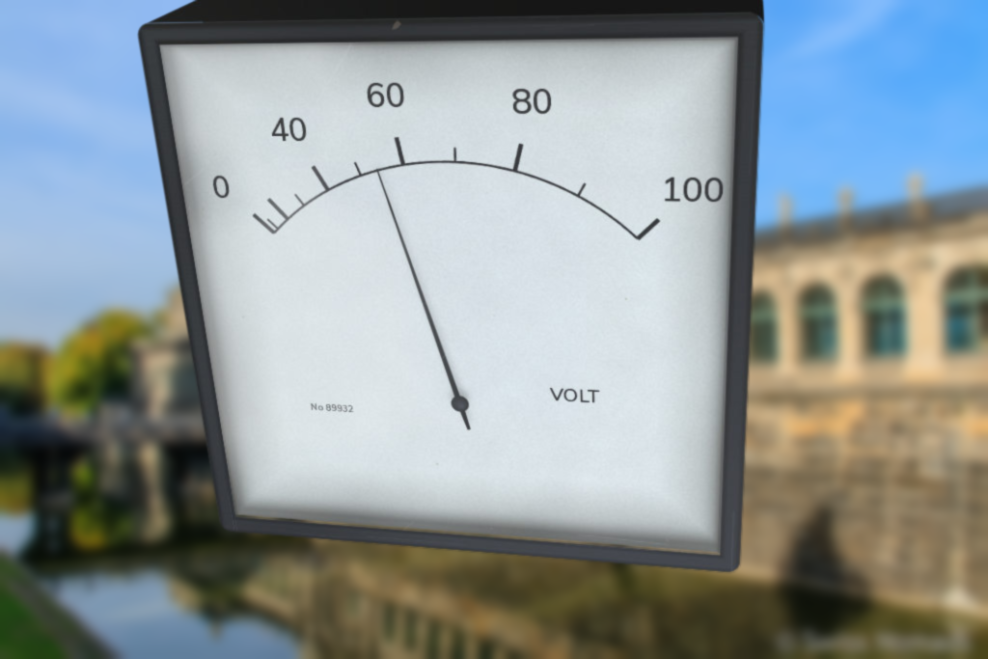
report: 55 (V)
